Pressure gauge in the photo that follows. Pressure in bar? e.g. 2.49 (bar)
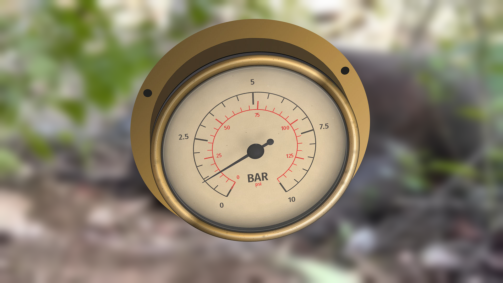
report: 1 (bar)
